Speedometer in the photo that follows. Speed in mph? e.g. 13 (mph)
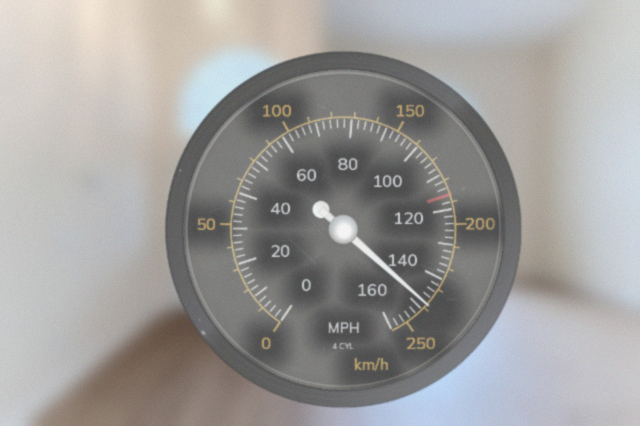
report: 148 (mph)
